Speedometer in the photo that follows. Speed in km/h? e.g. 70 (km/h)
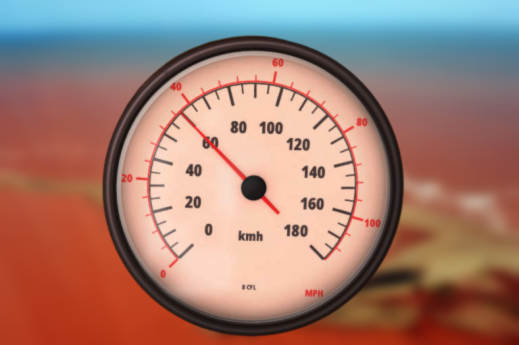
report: 60 (km/h)
